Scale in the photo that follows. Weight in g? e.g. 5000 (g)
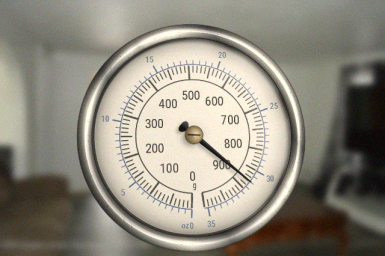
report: 880 (g)
